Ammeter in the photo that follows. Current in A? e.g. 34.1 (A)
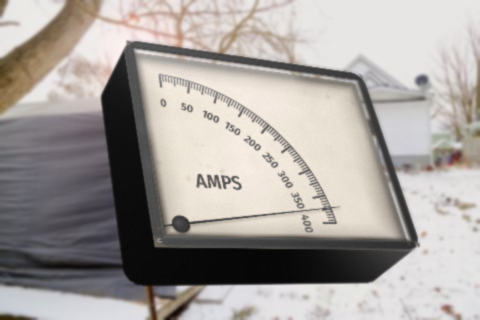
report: 375 (A)
